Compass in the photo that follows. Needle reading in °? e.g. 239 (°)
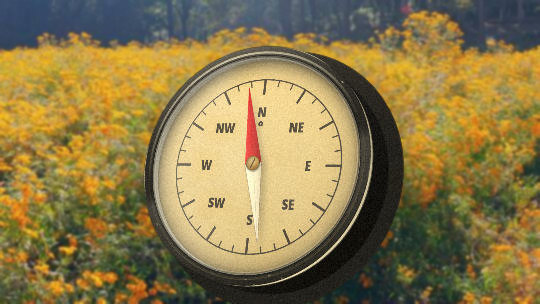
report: 350 (°)
